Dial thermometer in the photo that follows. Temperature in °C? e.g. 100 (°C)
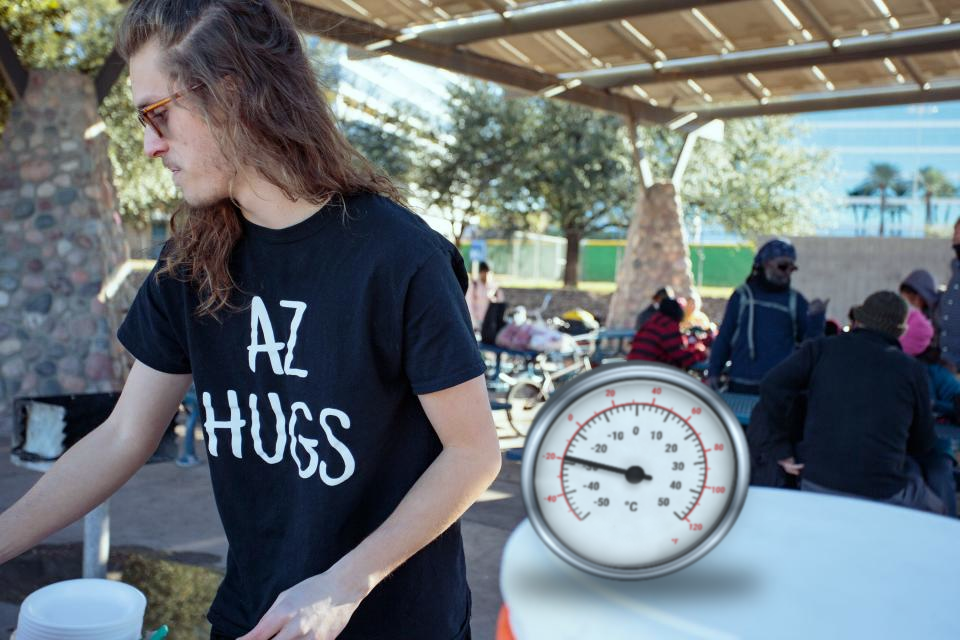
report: -28 (°C)
